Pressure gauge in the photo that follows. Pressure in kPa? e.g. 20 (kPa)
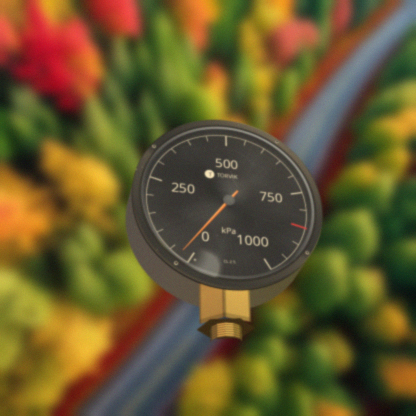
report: 25 (kPa)
